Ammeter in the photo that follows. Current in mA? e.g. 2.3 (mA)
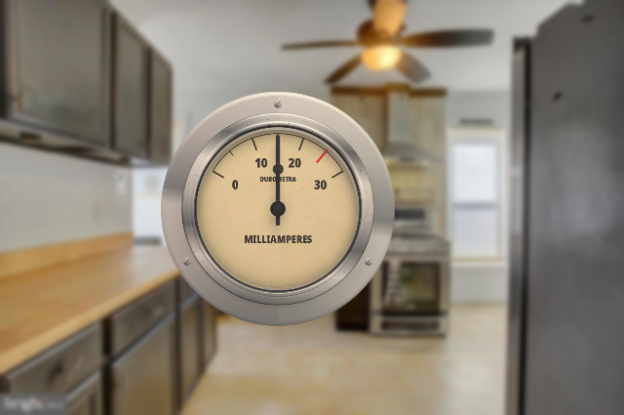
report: 15 (mA)
